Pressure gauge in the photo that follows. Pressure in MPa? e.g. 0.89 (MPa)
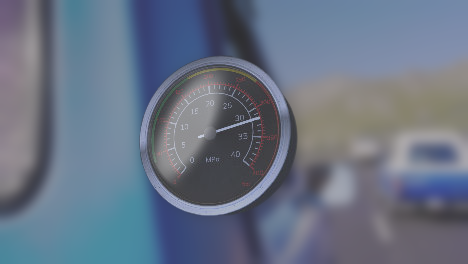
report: 32 (MPa)
